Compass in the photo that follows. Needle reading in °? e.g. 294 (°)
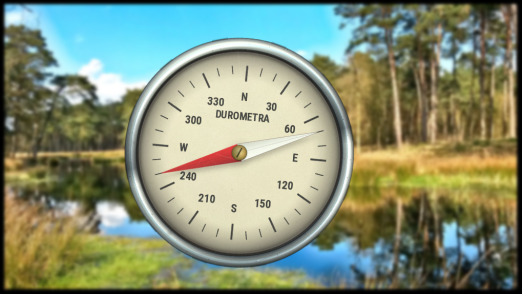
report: 250 (°)
